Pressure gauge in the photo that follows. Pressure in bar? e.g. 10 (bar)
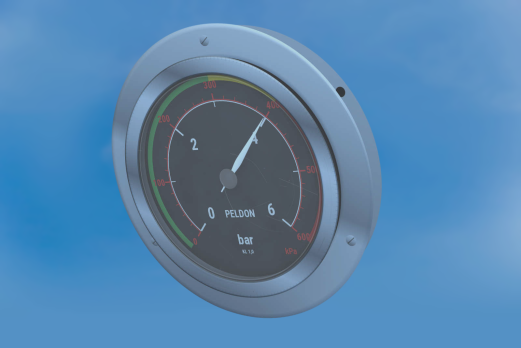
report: 4 (bar)
